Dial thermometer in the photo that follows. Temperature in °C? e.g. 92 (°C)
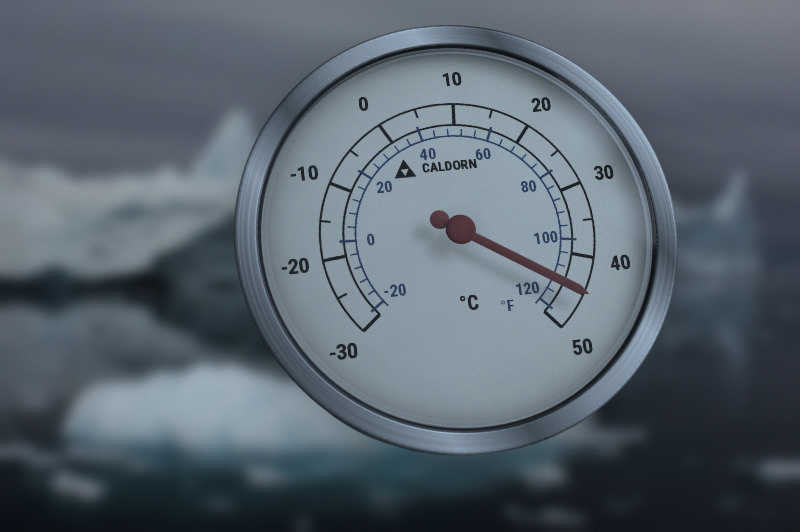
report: 45 (°C)
